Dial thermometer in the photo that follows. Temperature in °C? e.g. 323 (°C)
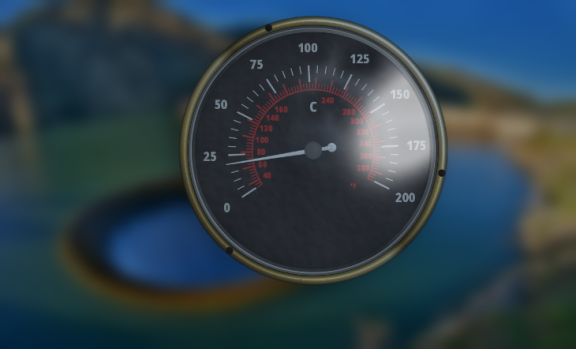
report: 20 (°C)
